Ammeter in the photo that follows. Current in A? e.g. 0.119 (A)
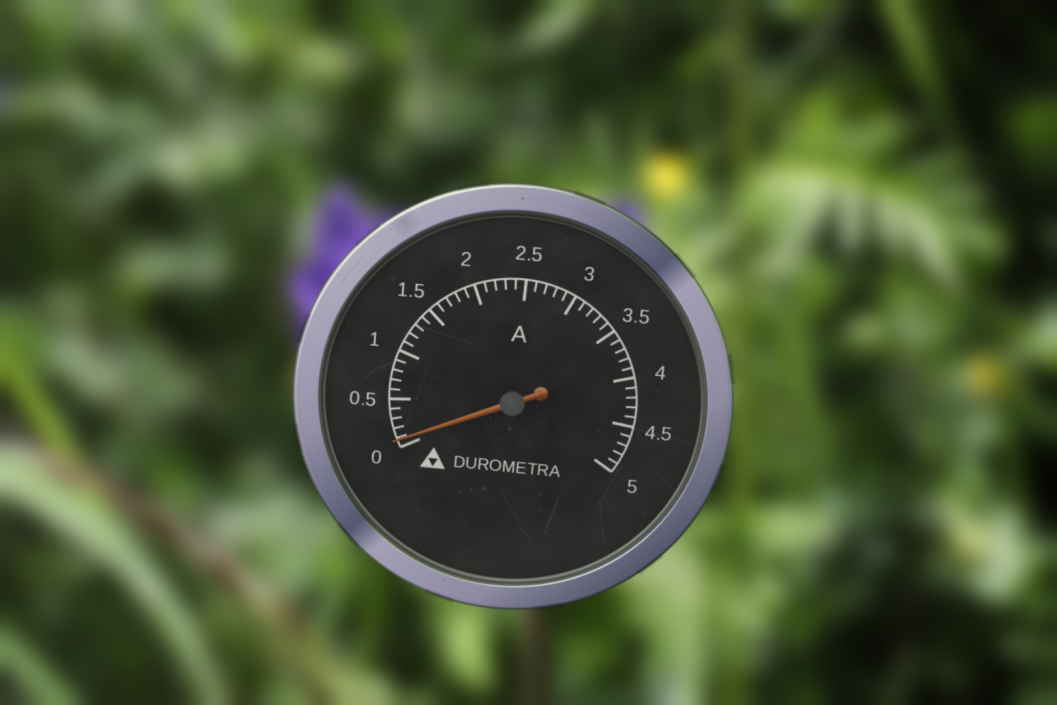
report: 0.1 (A)
